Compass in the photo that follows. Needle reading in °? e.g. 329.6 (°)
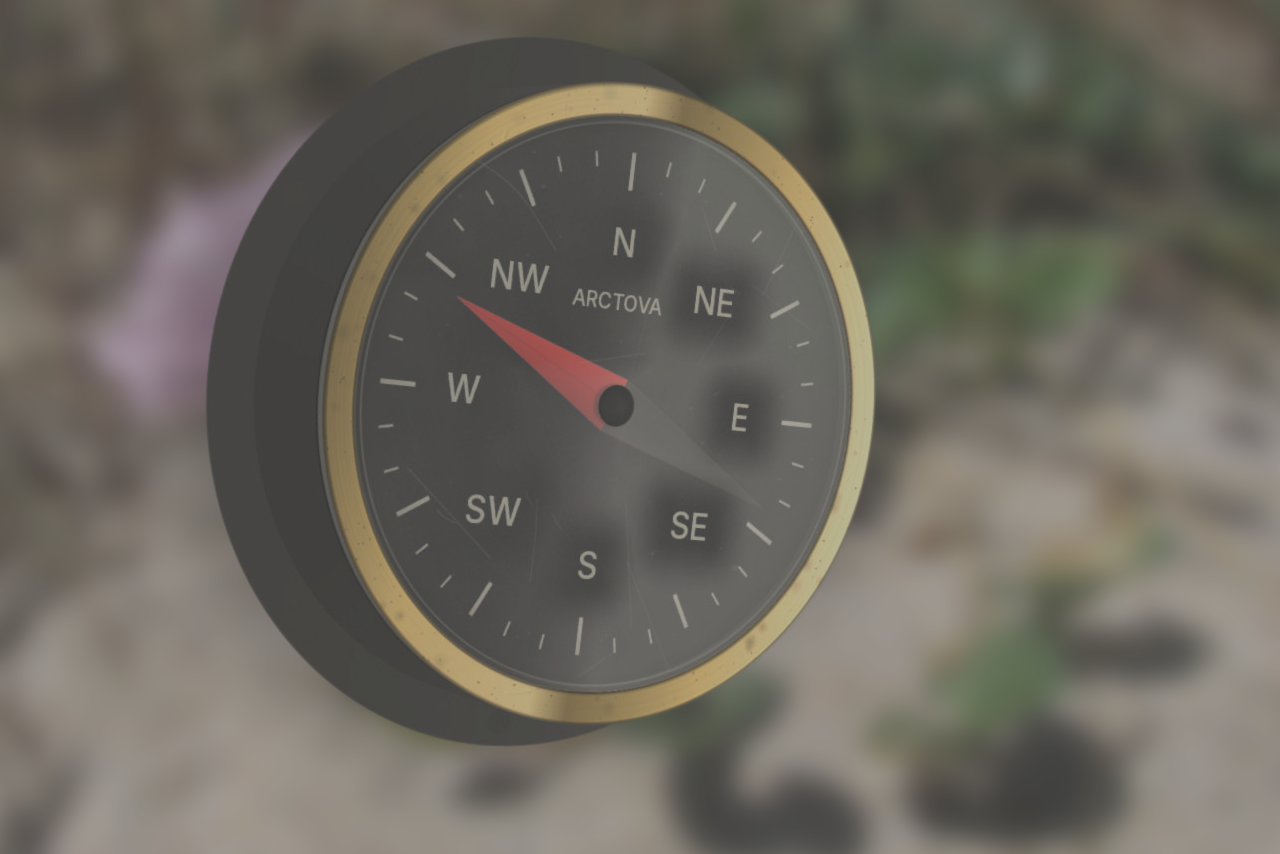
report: 295 (°)
